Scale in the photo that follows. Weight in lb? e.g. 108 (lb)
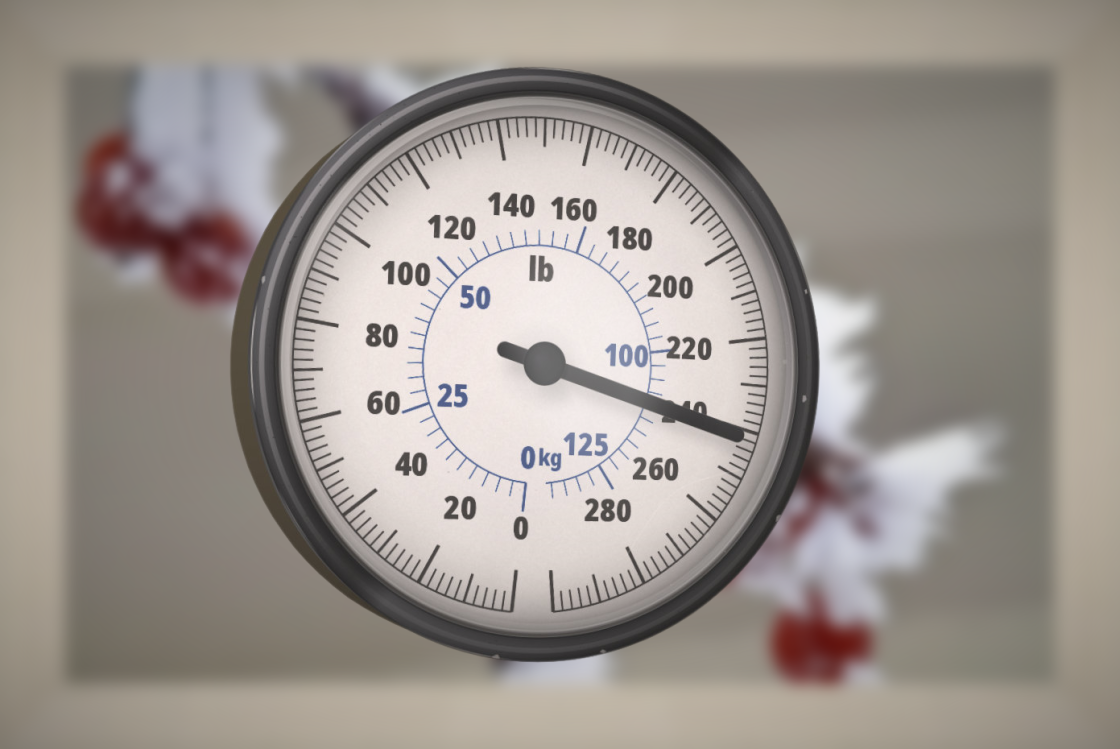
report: 242 (lb)
